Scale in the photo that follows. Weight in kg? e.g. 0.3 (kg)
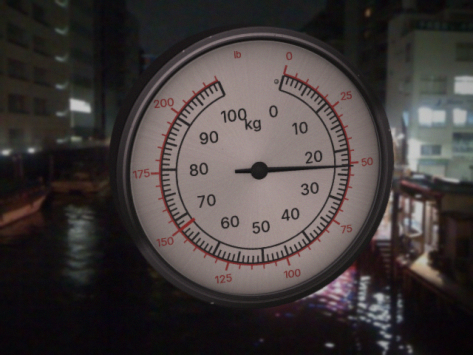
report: 23 (kg)
